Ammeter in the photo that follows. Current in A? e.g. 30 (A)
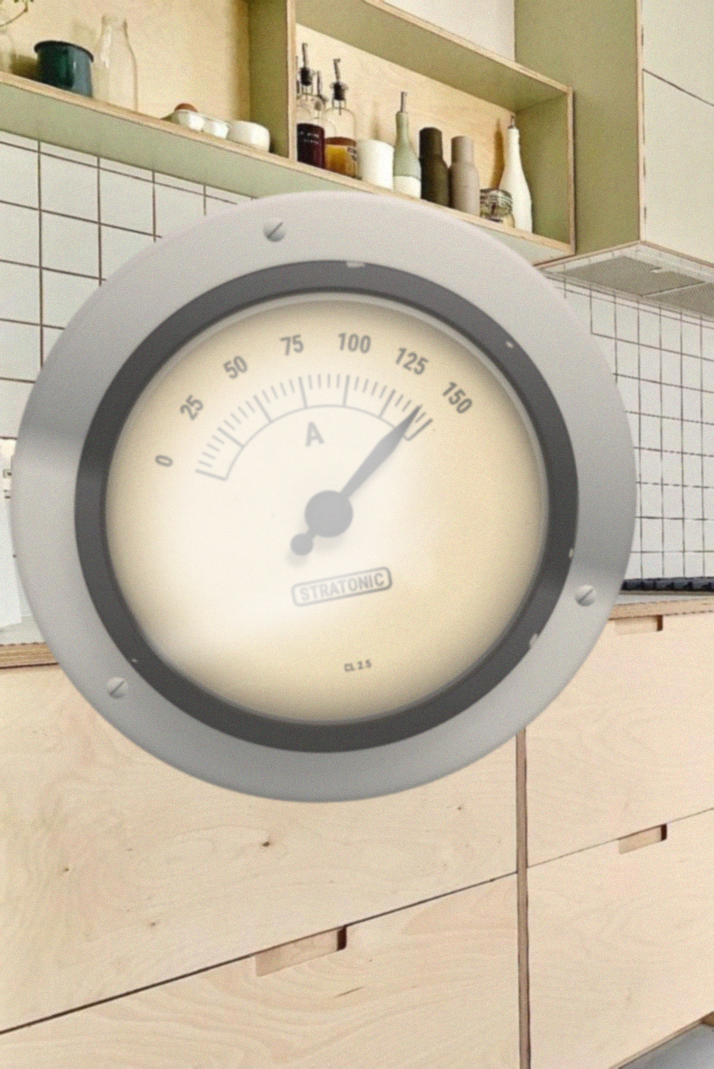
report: 140 (A)
